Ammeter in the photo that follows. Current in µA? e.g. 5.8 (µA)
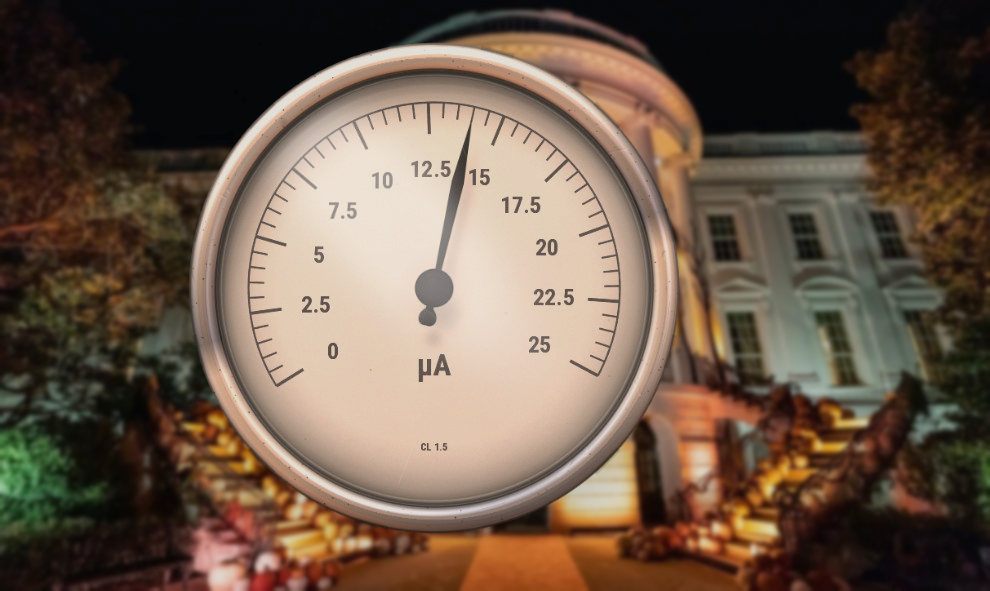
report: 14 (µA)
